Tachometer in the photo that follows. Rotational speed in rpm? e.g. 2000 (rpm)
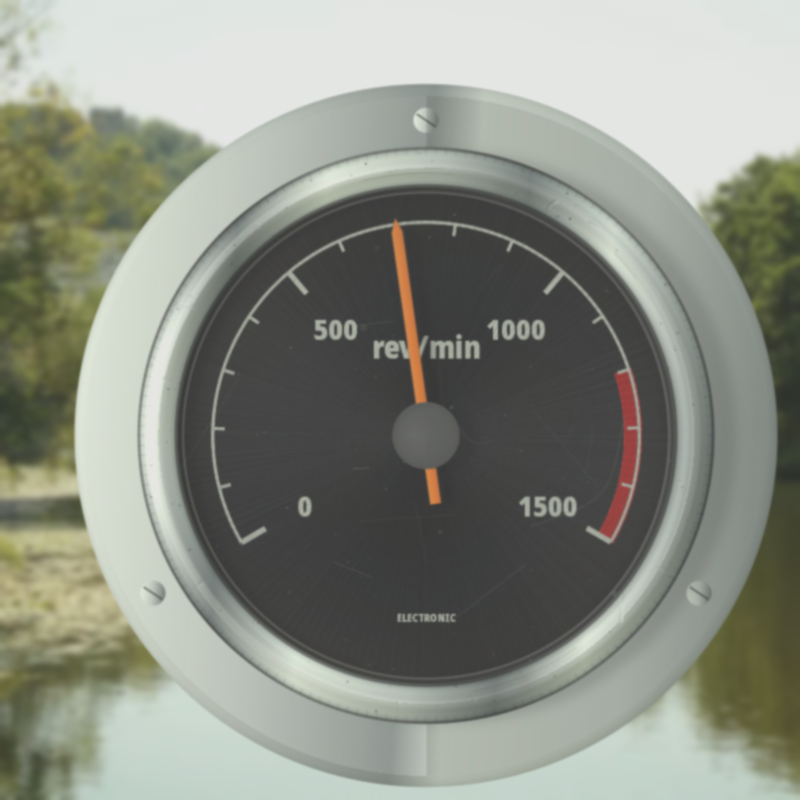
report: 700 (rpm)
